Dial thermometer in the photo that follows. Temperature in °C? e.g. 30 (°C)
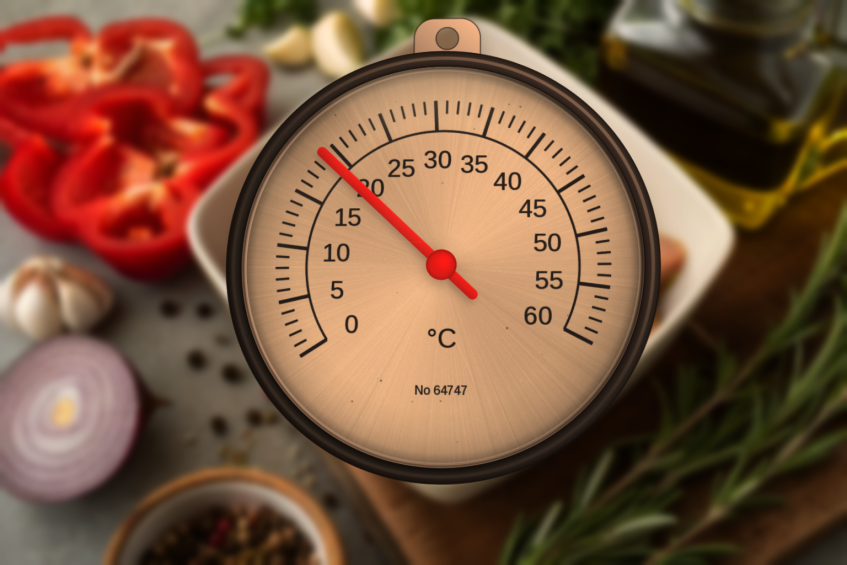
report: 19 (°C)
